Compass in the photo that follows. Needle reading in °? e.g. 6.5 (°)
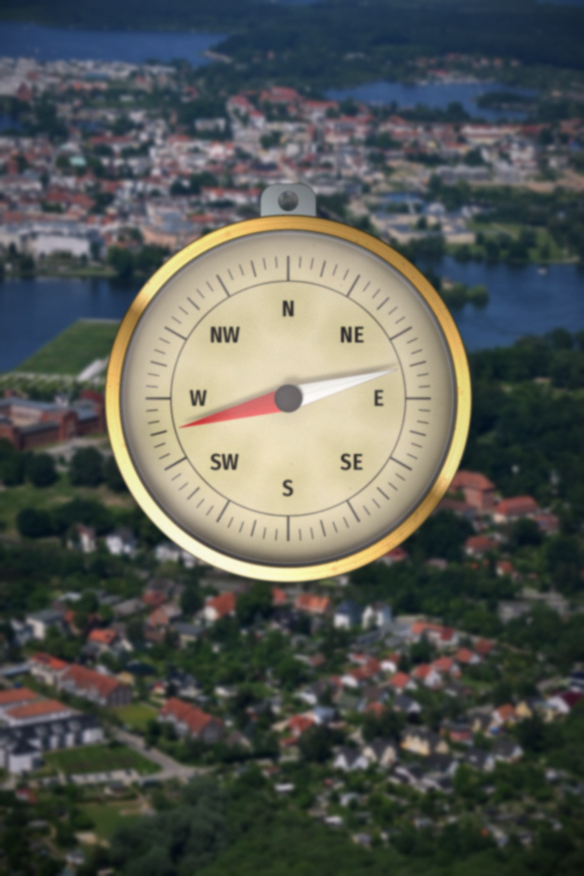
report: 255 (°)
